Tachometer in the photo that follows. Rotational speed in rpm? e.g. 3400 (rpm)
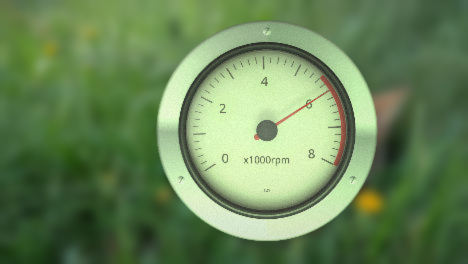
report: 6000 (rpm)
